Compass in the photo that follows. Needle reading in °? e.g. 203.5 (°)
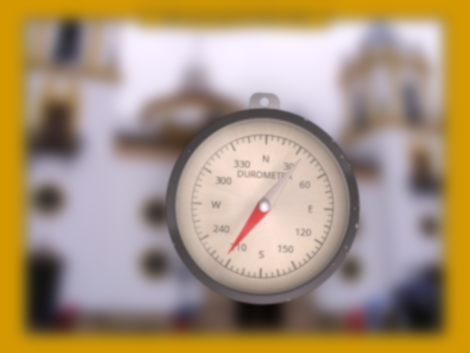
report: 215 (°)
